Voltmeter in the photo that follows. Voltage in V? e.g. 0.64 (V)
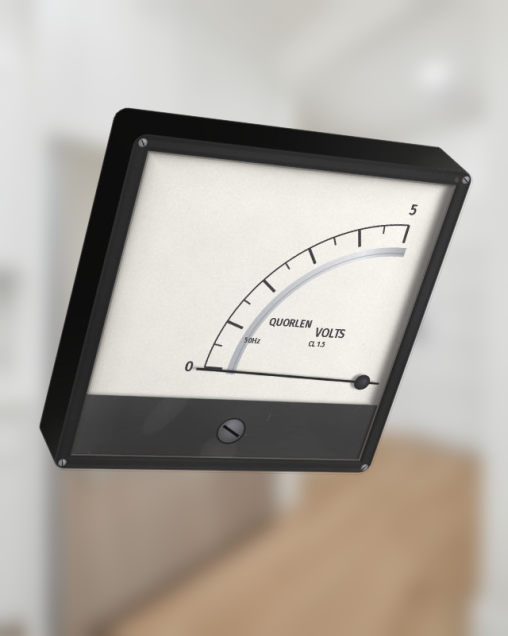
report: 0 (V)
